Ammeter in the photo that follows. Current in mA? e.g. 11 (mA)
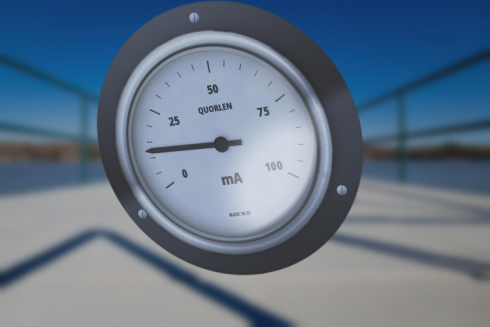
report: 12.5 (mA)
